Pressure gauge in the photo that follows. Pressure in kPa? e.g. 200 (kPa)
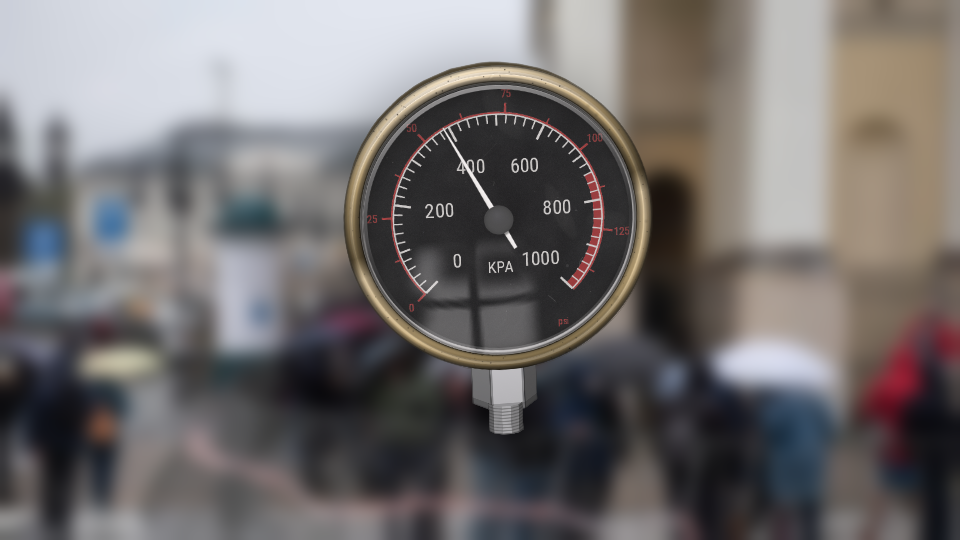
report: 390 (kPa)
